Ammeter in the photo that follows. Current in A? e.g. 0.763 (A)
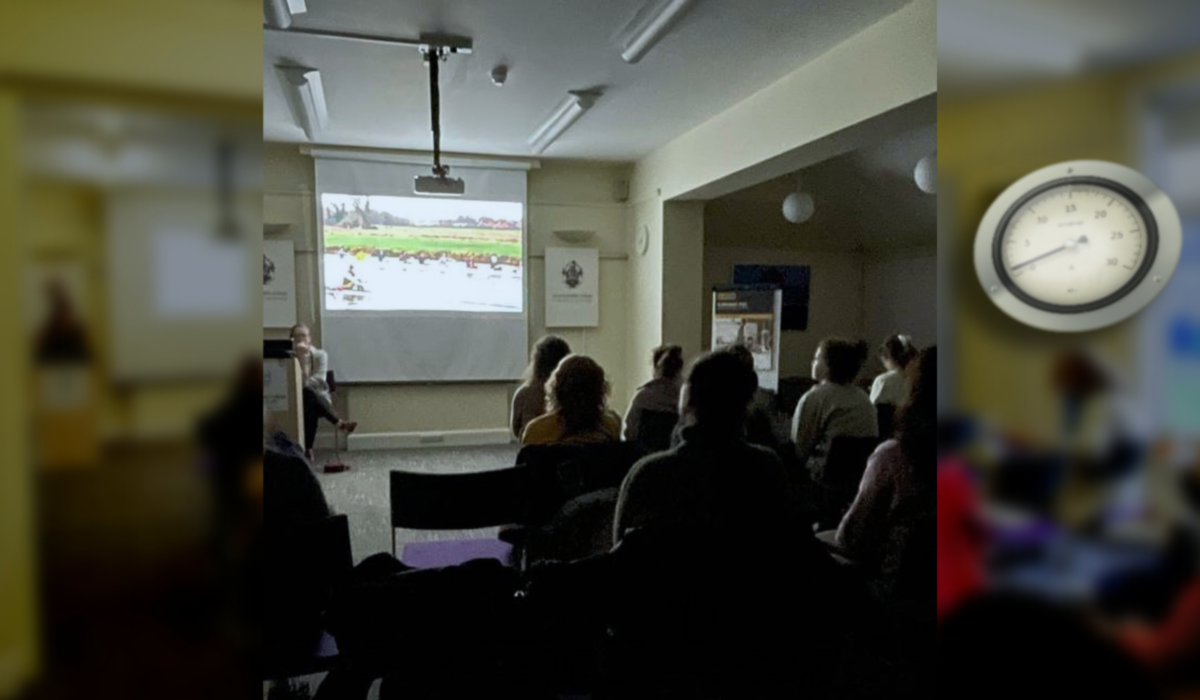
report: 1 (A)
